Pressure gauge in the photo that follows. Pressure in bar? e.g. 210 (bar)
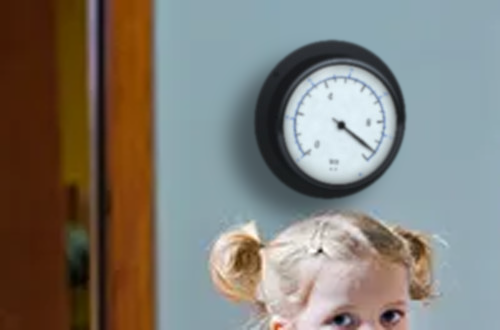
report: 9.5 (bar)
